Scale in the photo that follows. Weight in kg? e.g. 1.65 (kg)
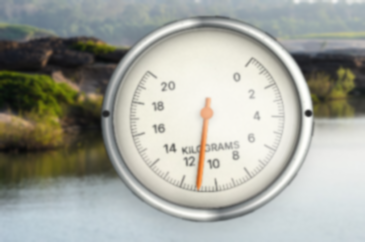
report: 11 (kg)
